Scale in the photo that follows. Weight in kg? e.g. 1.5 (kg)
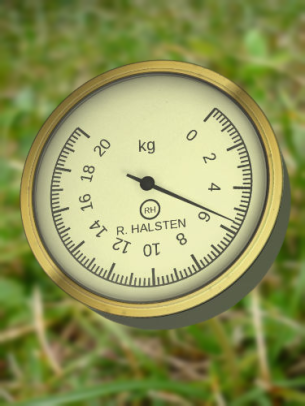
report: 5.6 (kg)
